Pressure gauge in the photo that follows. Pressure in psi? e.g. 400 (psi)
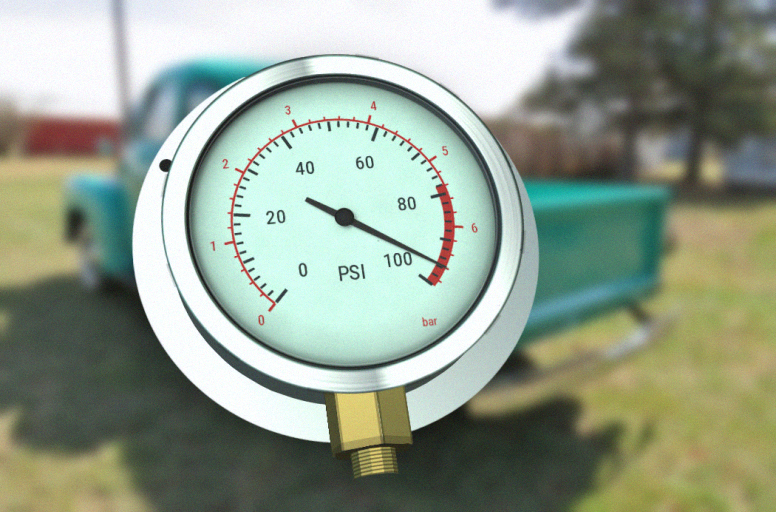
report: 96 (psi)
